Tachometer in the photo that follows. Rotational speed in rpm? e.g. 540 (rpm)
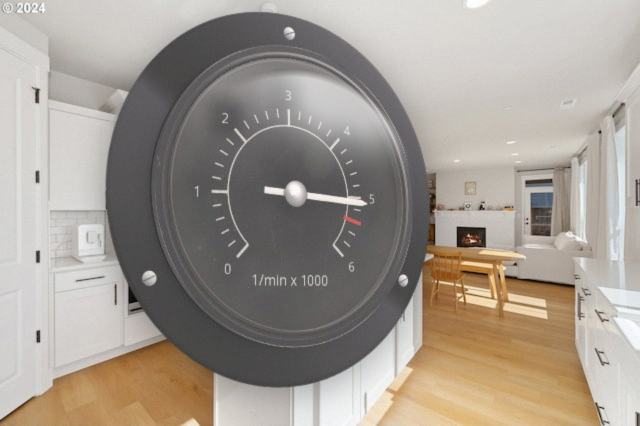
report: 5100 (rpm)
